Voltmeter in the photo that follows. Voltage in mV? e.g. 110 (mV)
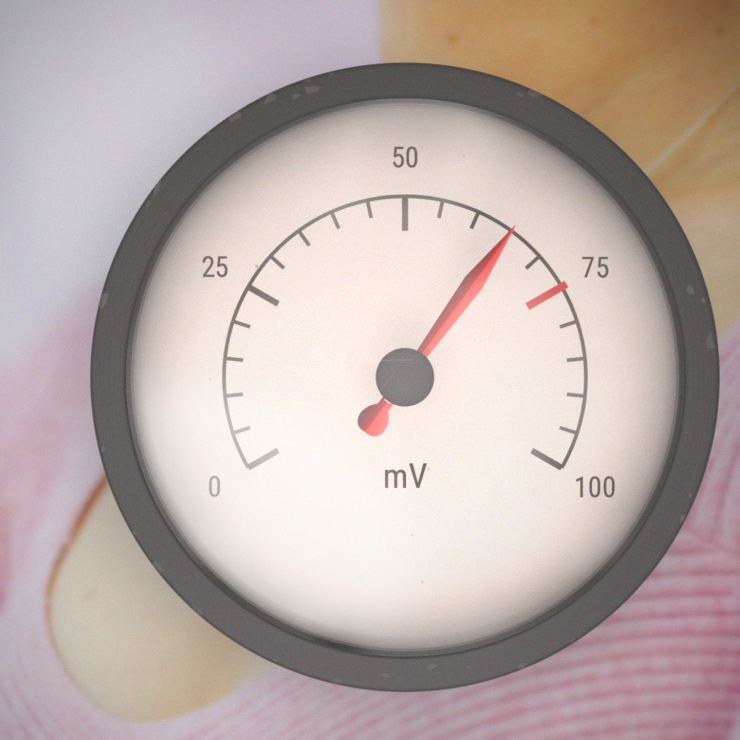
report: 65 (mV)
